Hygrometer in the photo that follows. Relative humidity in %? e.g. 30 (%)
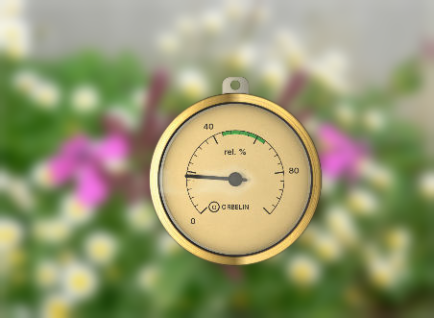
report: 18 (%)
